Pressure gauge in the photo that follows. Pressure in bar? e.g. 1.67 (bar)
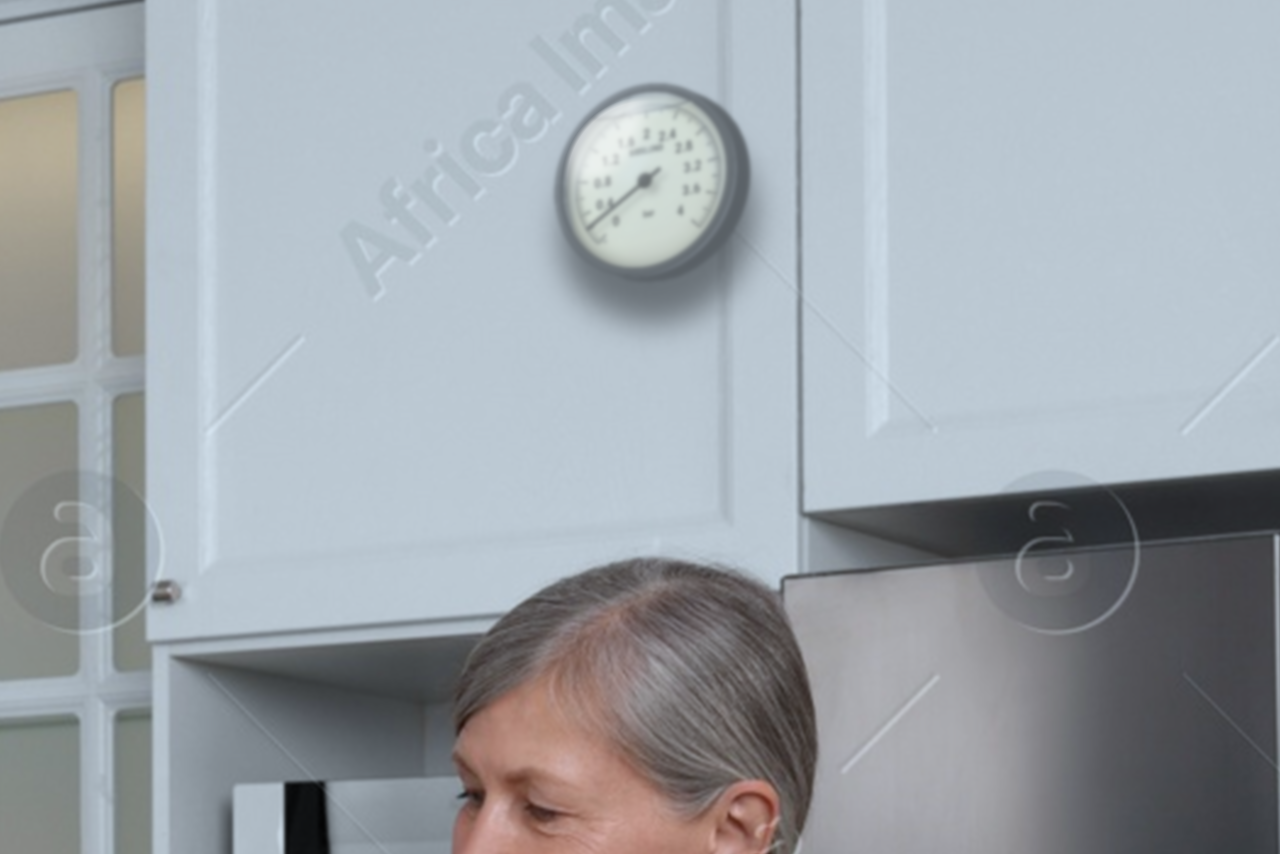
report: 0.2 (bar)
